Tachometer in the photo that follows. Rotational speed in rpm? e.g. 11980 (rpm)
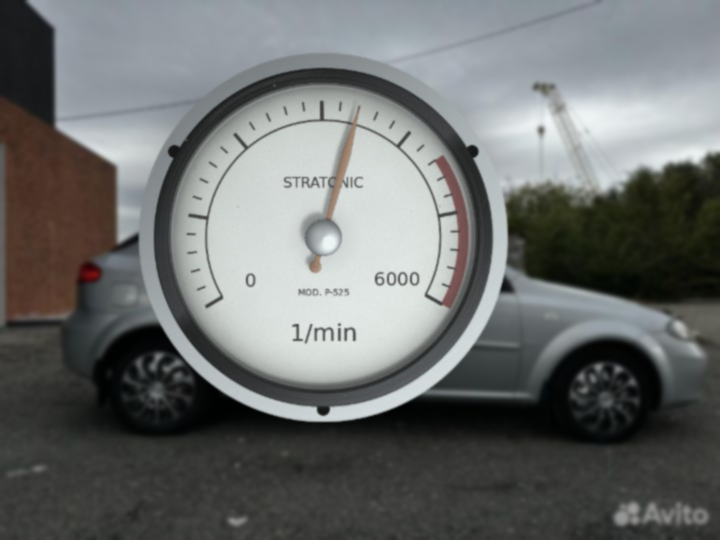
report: 3400 (rpm)
